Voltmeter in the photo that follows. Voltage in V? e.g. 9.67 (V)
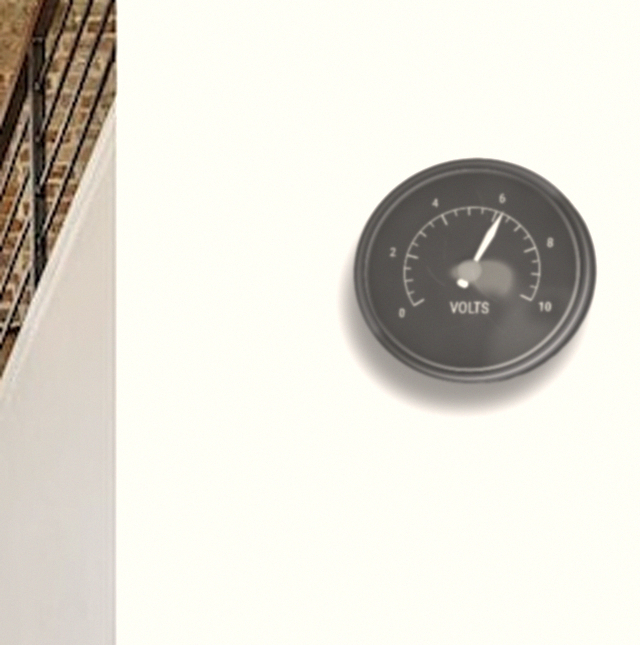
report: 6.25 (V)
